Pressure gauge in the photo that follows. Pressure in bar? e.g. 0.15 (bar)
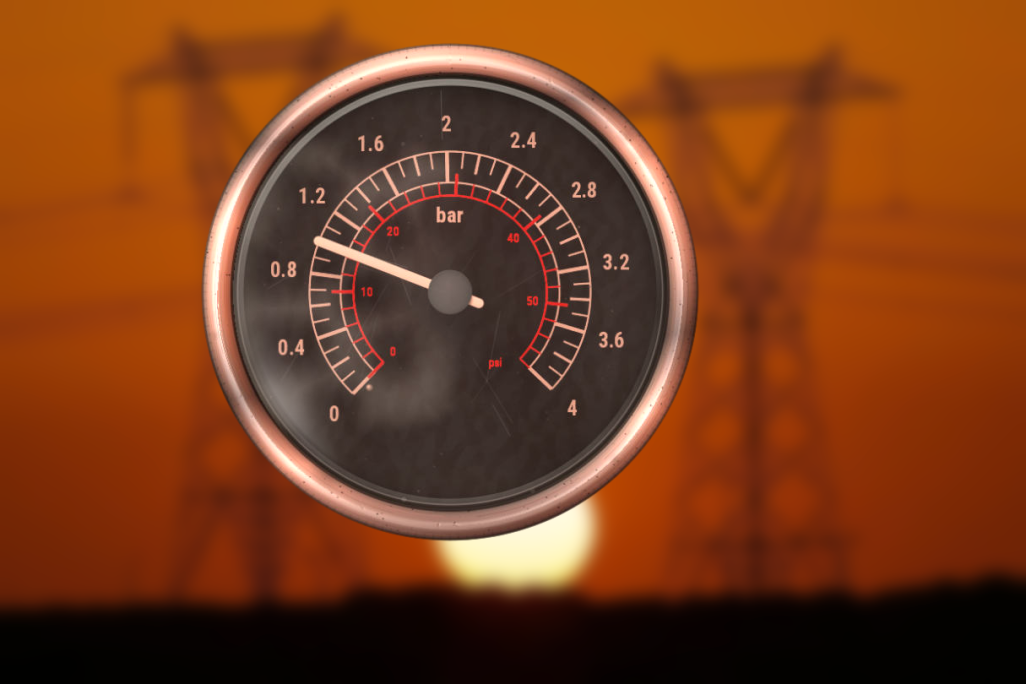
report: 1 (bar)
